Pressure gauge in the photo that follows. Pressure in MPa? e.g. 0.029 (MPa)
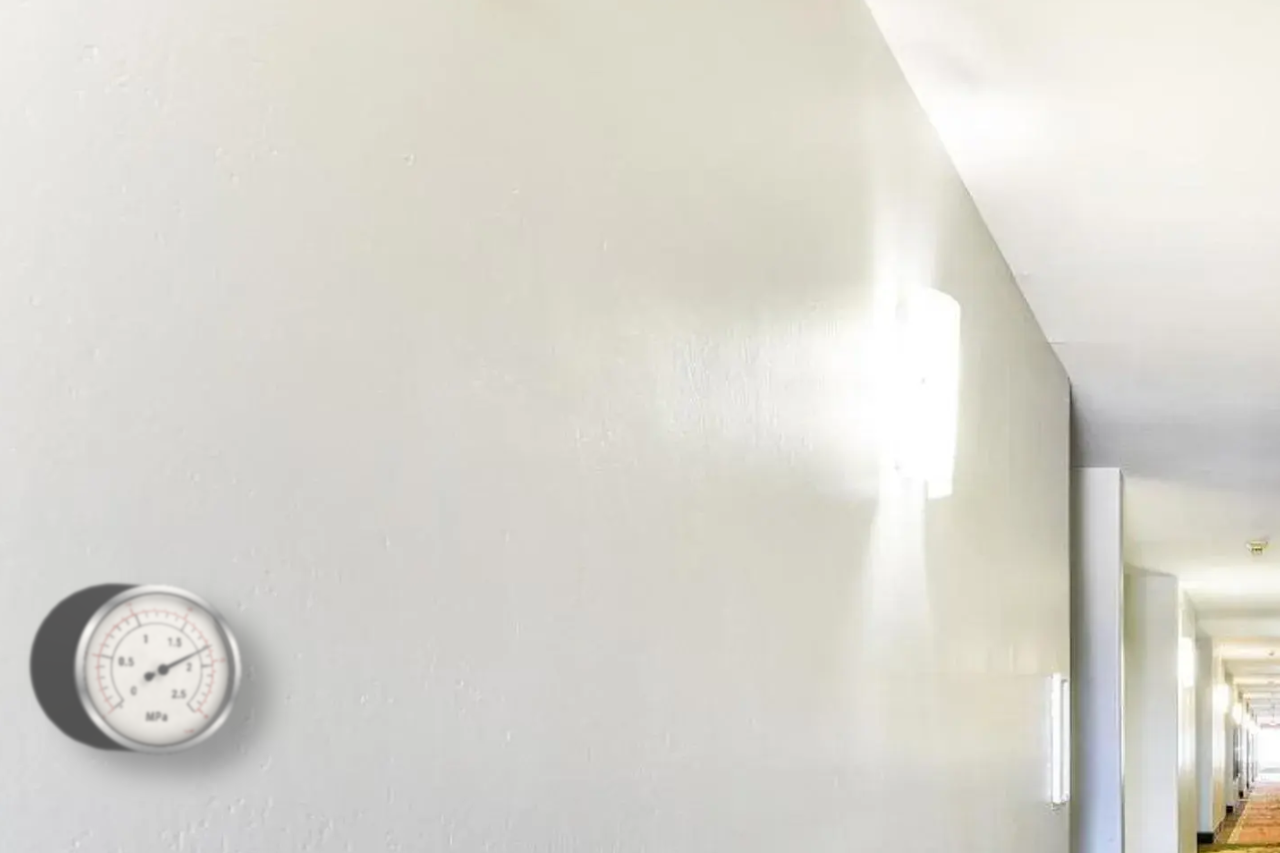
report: 1.8 (MPa)
